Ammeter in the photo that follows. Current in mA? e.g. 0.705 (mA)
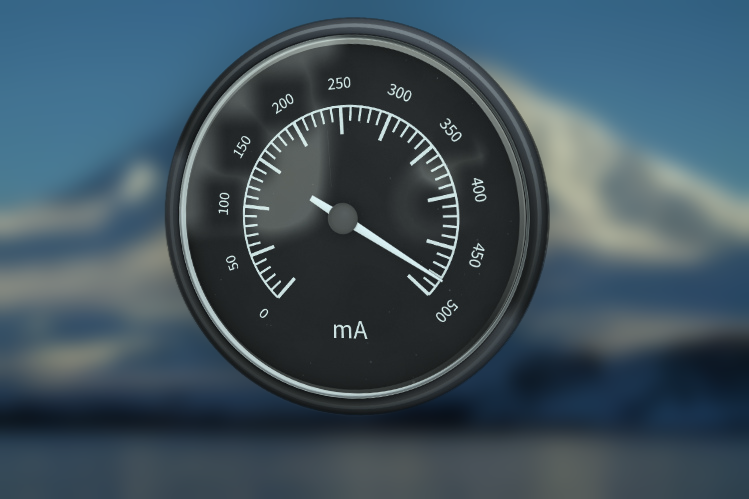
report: 480 (mA)
